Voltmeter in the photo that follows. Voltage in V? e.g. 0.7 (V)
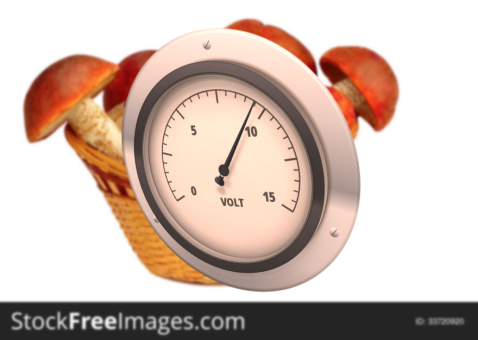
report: 9.5 (V)
